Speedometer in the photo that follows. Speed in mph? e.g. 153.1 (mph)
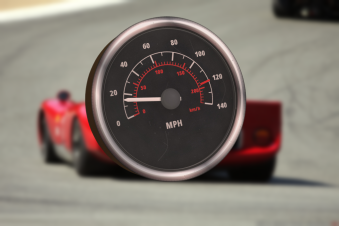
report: 15 (mph)
